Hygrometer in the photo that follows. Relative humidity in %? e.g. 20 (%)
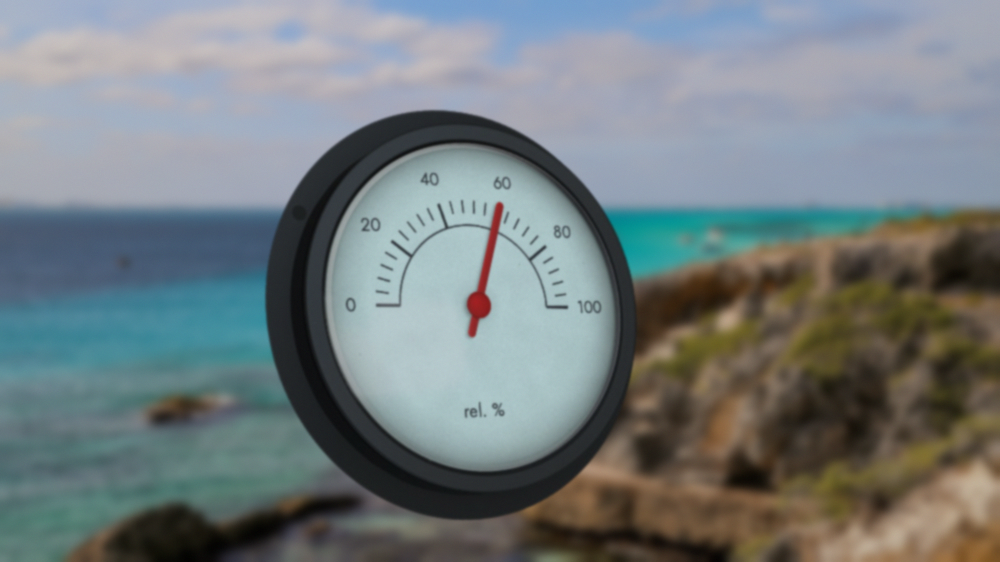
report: 60 (%)
